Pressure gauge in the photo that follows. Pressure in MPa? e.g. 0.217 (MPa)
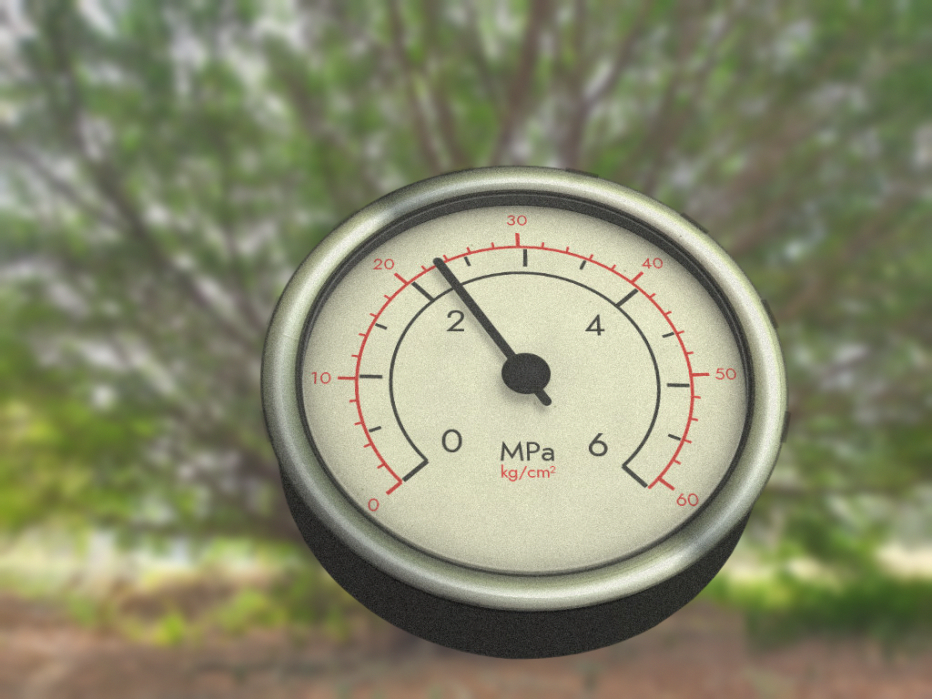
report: 2.25 (MPa)
